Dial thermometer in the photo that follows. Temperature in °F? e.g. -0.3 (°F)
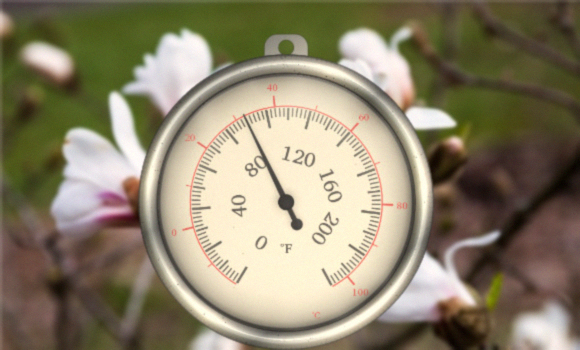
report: 90 (°F)
